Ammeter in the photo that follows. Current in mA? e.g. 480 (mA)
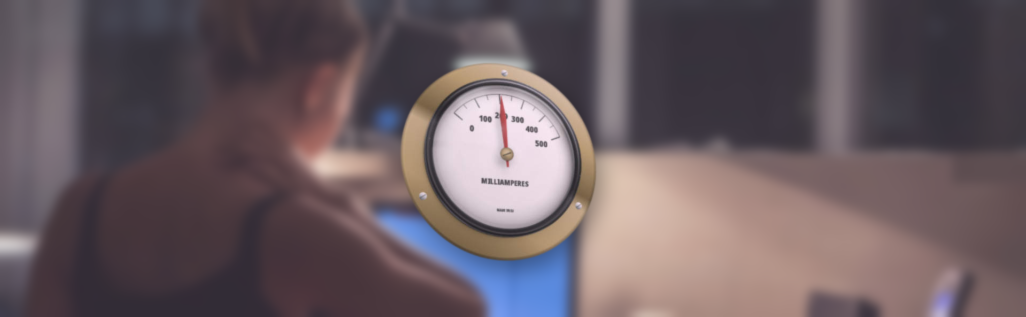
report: 200 (mA)
